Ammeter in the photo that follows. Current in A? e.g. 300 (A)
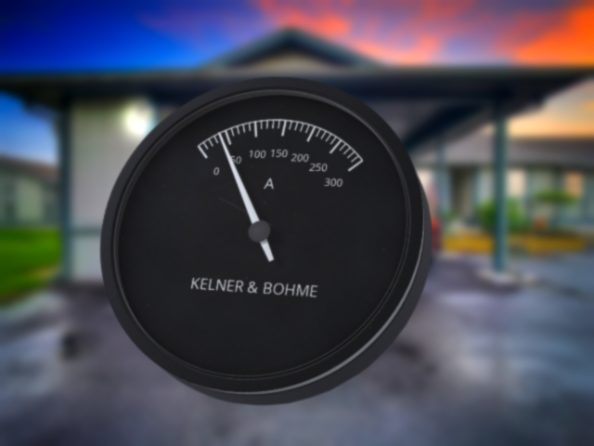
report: 40 (A)
